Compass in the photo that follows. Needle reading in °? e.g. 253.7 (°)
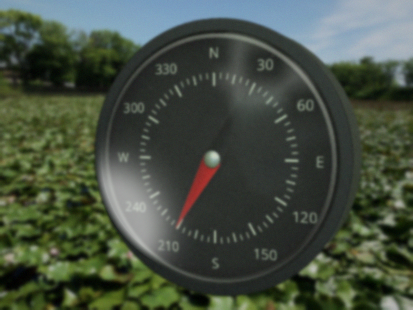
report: 210 (°)
